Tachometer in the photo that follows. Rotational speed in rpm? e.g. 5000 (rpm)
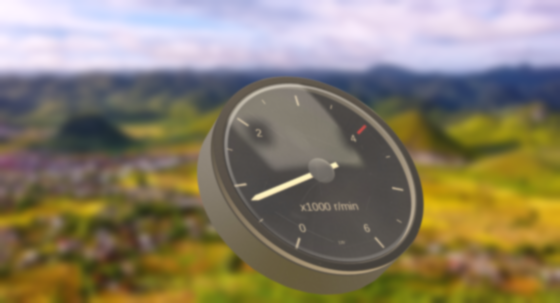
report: 750 (rpm)
